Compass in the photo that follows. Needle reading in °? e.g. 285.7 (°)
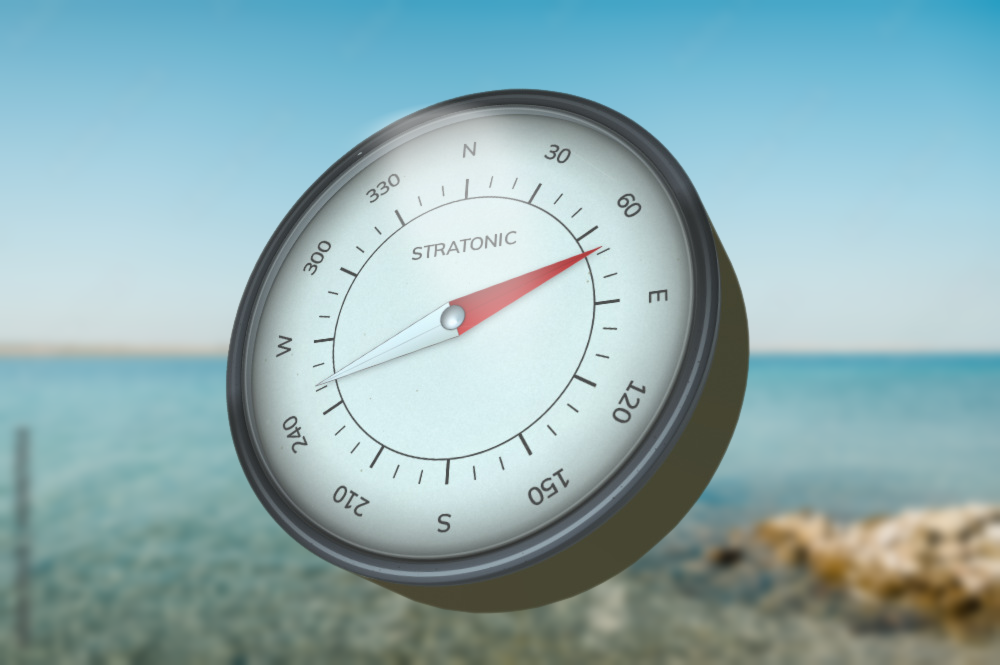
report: 70 (°)
